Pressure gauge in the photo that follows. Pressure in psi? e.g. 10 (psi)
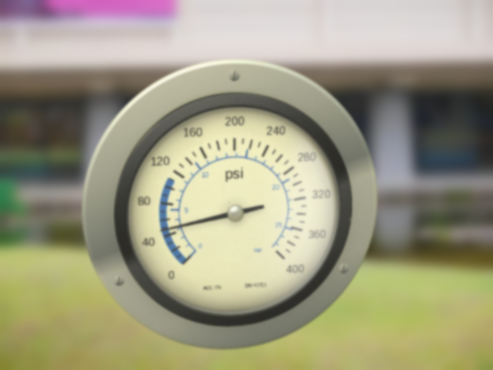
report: 50 (psi)
